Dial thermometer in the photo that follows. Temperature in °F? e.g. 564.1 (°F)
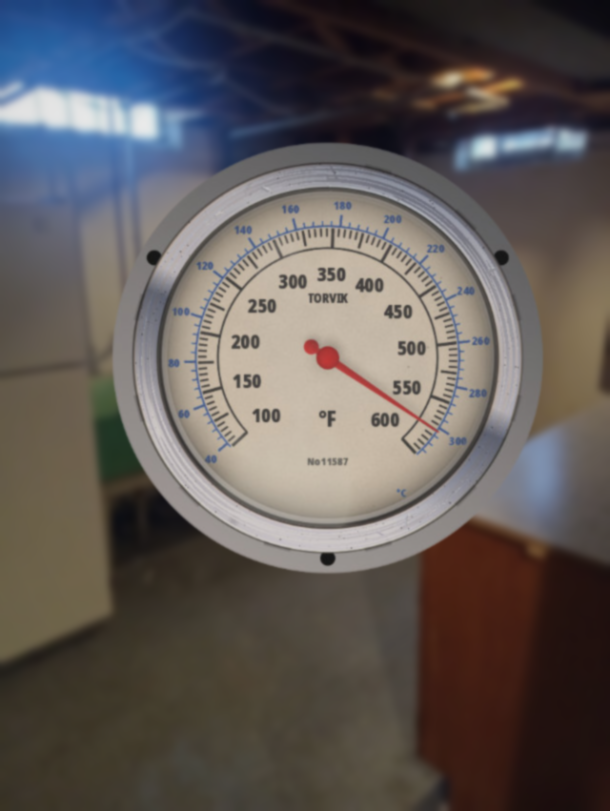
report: 575 (°F)
